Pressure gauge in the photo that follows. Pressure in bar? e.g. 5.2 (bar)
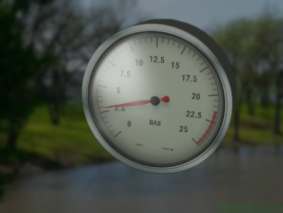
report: 3 (bar)
